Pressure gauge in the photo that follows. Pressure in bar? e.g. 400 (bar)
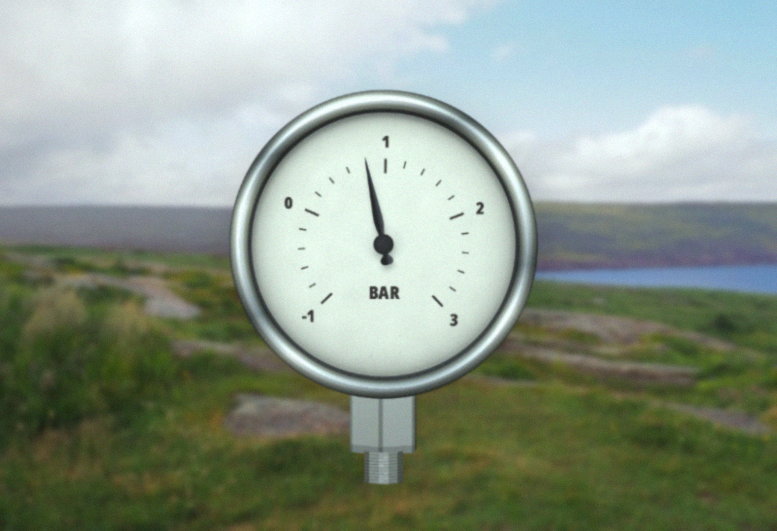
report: 0.8 (bar)
